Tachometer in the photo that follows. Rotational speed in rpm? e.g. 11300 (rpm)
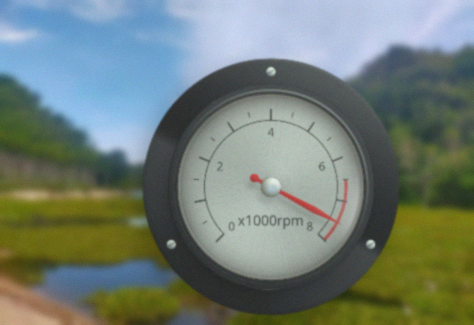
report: 7500 (rpm)
